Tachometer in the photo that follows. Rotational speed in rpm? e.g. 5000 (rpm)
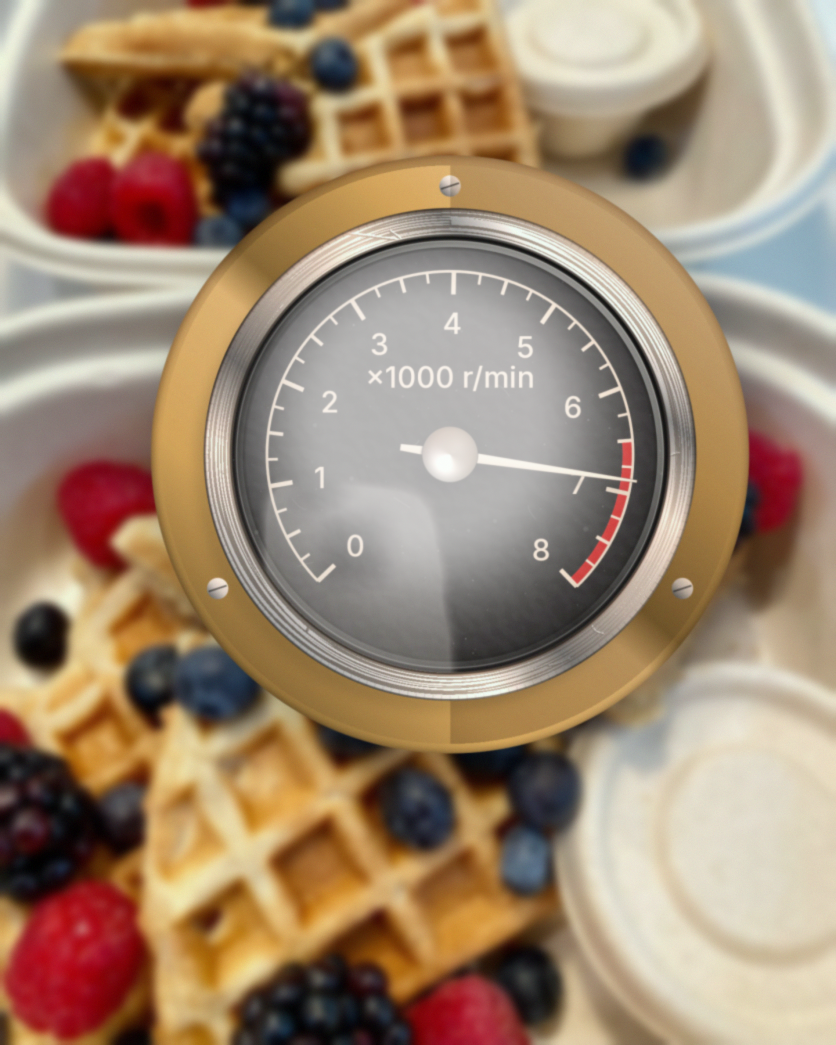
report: 6875 (rpm)
